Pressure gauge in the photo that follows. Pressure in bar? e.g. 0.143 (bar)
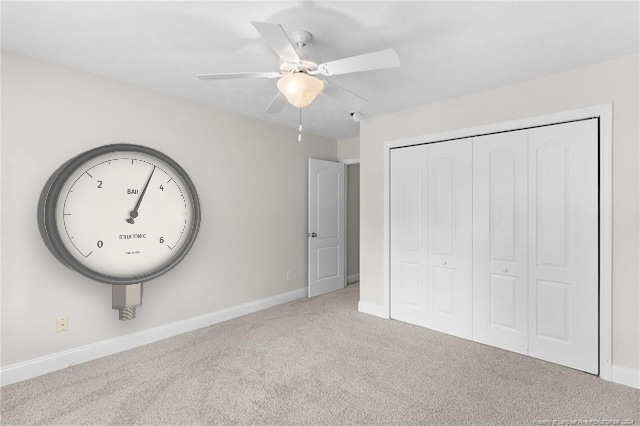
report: 3.5 (bar)
